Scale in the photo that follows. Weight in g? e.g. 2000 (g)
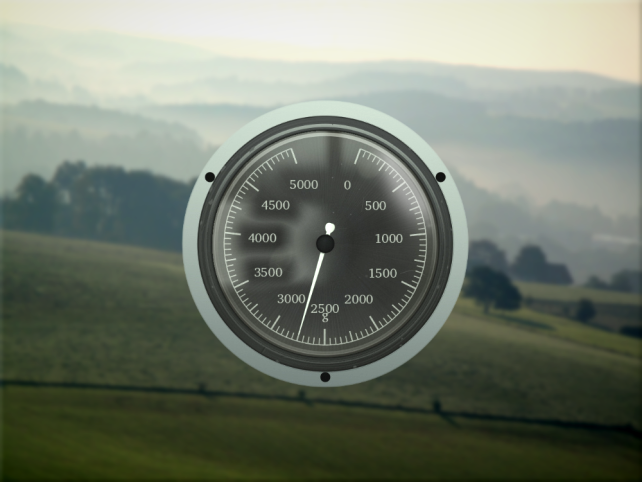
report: 2750 (g)
